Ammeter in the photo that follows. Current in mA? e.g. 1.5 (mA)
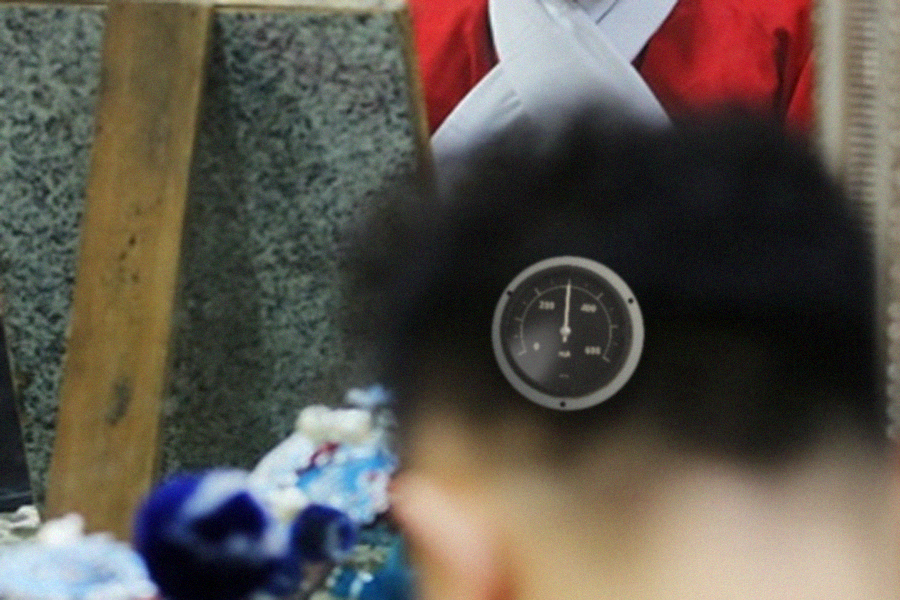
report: 300 (mA)
